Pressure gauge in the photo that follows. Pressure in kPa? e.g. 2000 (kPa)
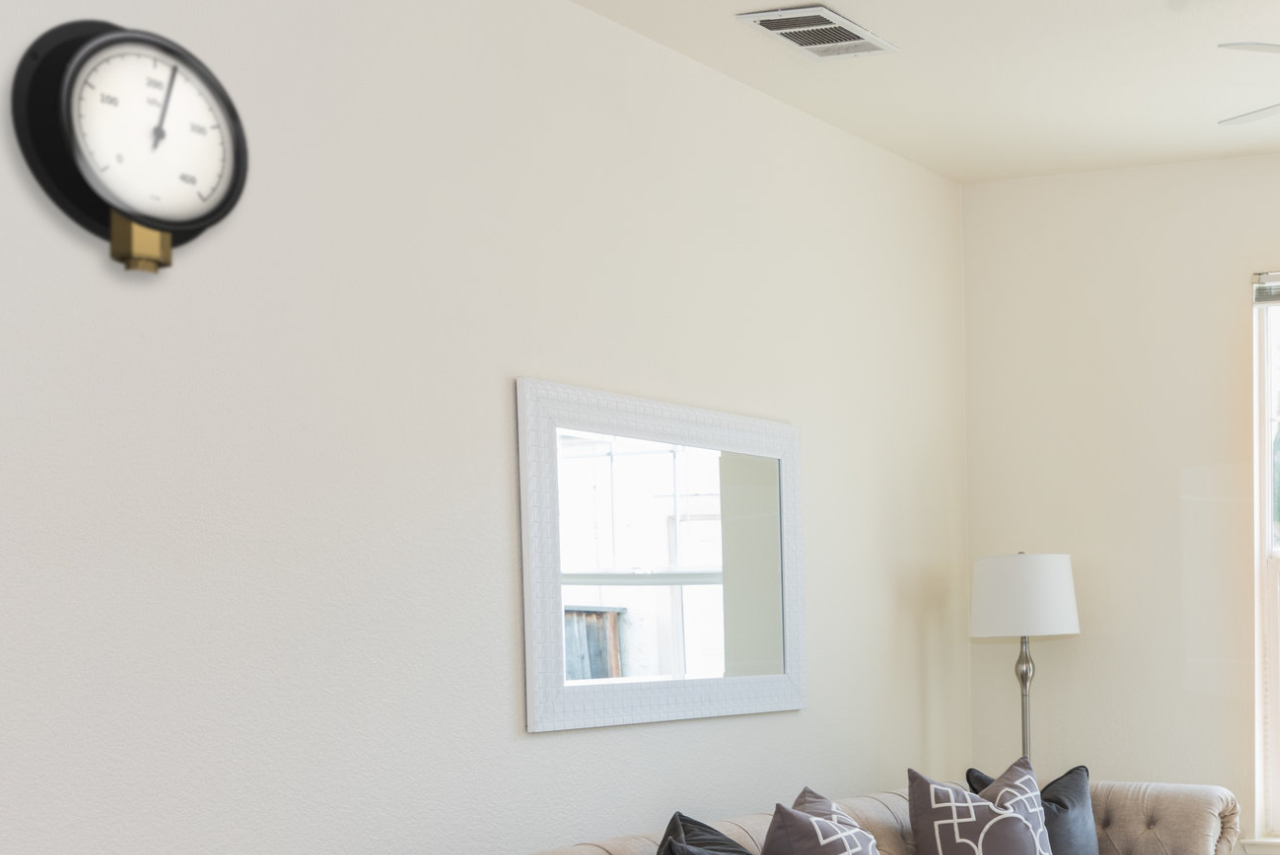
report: 220 (kPa)
